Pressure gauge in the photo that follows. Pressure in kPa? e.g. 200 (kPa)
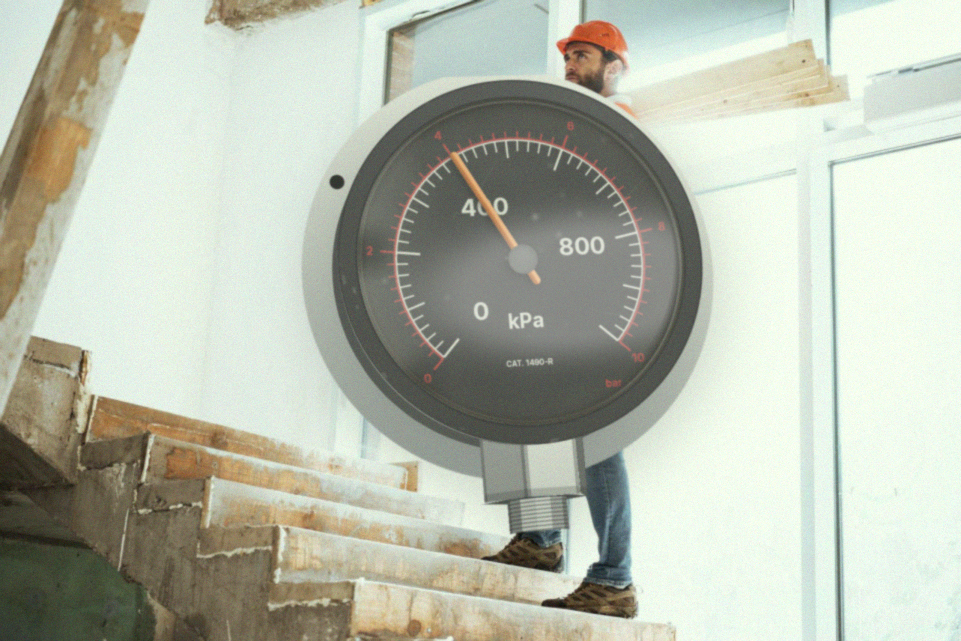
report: 400 (kPa)
